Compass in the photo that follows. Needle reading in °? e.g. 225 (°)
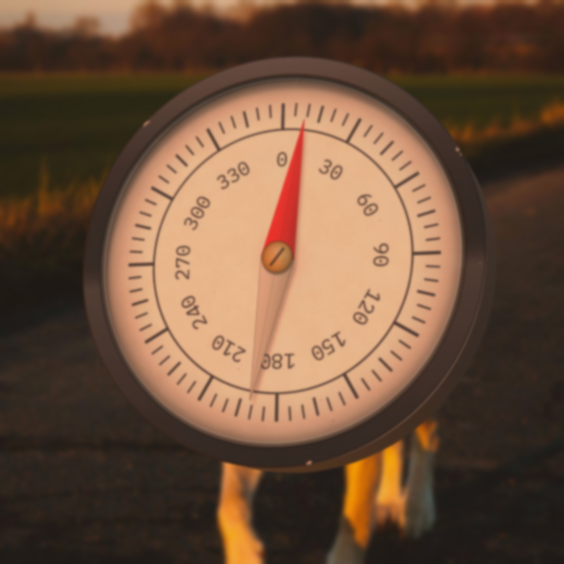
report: 10 (°)
